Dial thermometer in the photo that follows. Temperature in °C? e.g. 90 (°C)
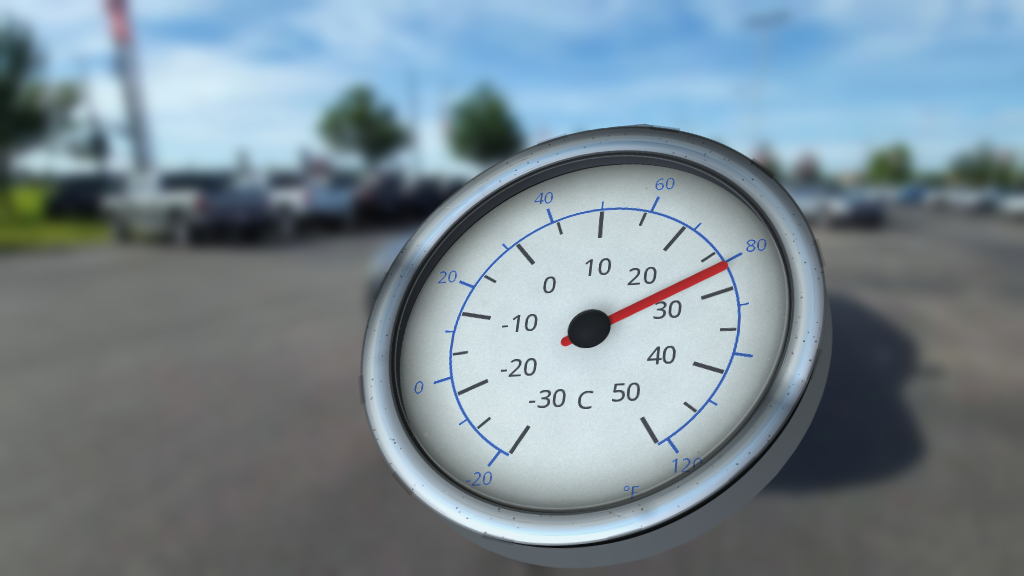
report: 27.5 (°C)
